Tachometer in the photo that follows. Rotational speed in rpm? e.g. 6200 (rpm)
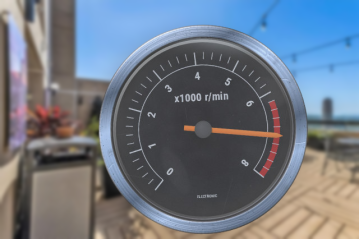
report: 7000 (rpm)
